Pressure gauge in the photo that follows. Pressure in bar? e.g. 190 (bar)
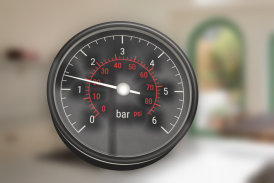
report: 1.3 (bar)
